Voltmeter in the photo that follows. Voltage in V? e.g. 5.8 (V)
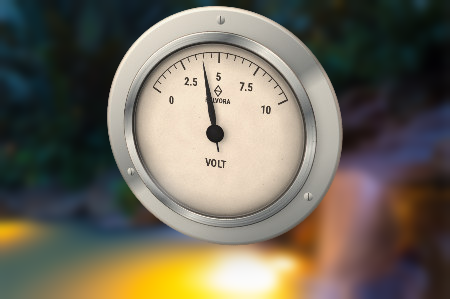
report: 4 (V)
